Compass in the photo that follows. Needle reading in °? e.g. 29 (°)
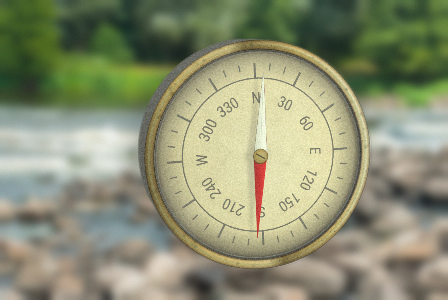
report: 185 (°)
